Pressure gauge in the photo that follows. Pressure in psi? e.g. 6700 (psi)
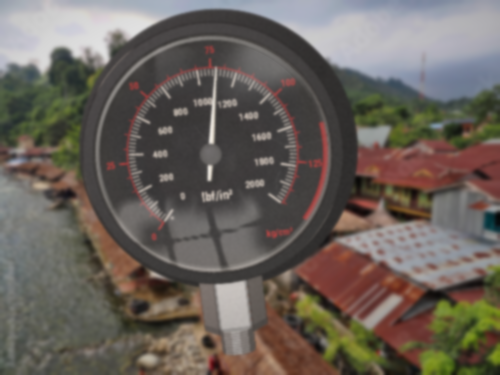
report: 1100 (psi)
